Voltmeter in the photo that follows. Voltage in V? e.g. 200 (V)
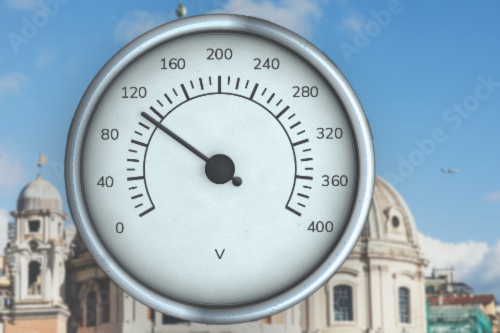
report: 110 (V)
